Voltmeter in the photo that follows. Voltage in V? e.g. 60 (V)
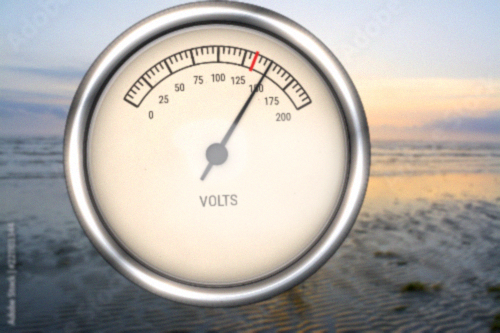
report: 150 (V)
